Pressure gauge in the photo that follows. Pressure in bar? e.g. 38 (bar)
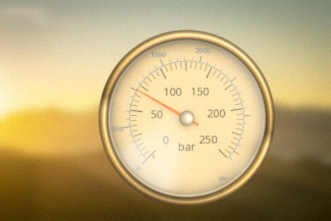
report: 70 (bar)
